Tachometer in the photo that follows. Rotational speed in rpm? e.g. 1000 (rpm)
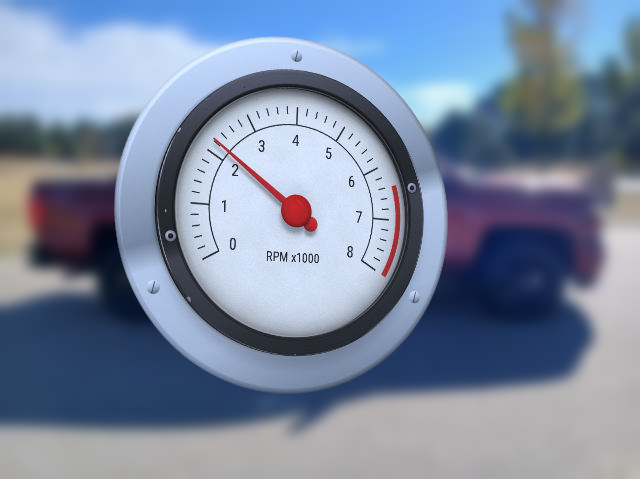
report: 2200 (rpm)
